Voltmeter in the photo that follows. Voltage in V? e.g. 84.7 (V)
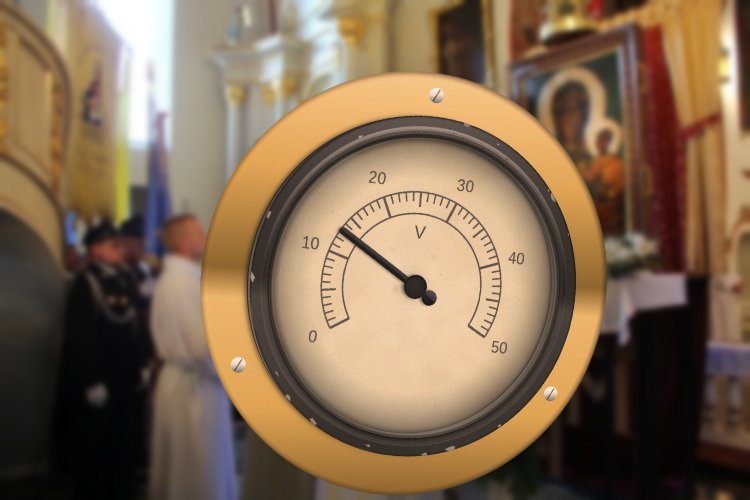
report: 13 (V)
